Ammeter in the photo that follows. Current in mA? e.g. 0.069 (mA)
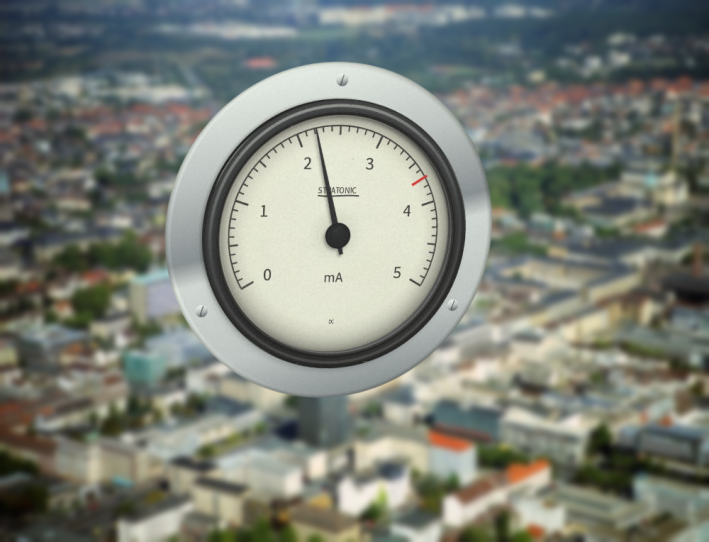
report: 2.2 (mA)
